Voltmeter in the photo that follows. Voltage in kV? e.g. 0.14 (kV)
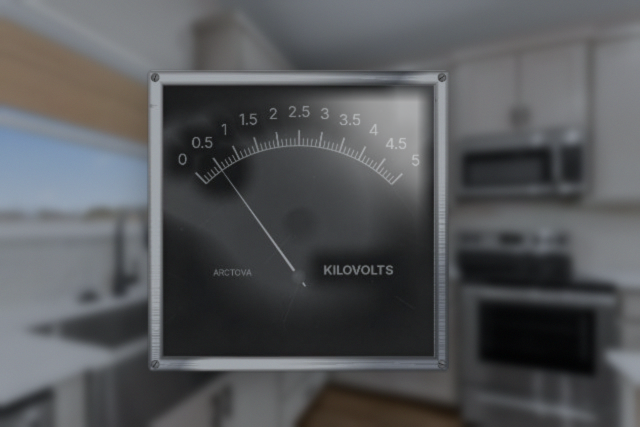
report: 0.5 (kV)
